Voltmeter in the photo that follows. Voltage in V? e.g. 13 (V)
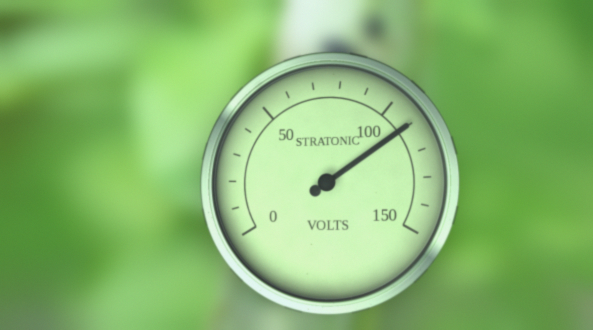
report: 110 (V)
